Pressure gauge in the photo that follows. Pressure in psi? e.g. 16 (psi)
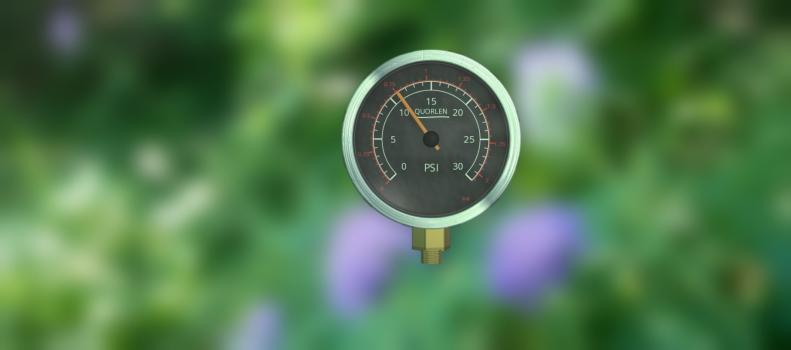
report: 11 (psi)
